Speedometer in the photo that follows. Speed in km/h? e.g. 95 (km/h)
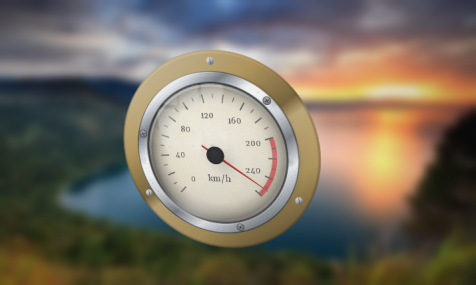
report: 250 (km/h)
